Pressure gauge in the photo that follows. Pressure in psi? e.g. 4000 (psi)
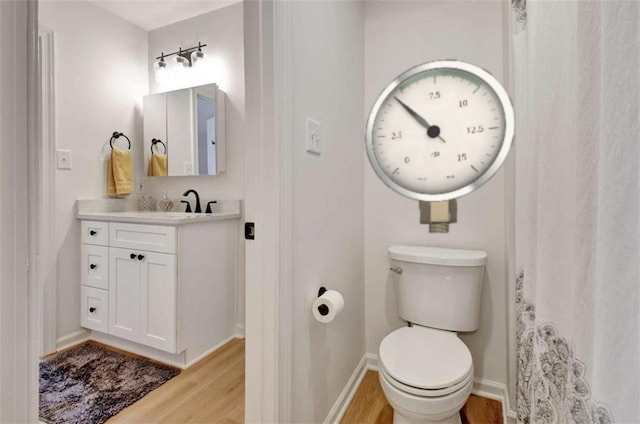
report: 5 (psi)
